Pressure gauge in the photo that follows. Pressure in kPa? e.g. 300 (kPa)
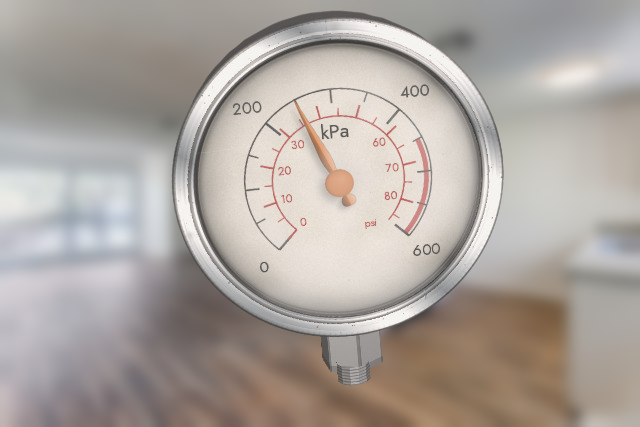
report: 250 (kPa)
